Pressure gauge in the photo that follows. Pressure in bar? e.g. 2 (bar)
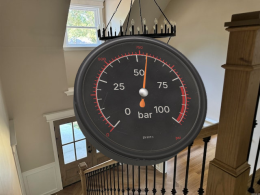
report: 55 (bar)
